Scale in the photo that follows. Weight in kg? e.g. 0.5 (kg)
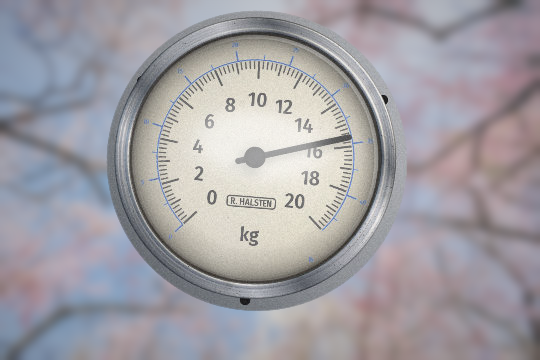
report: 15.6 (kg)
